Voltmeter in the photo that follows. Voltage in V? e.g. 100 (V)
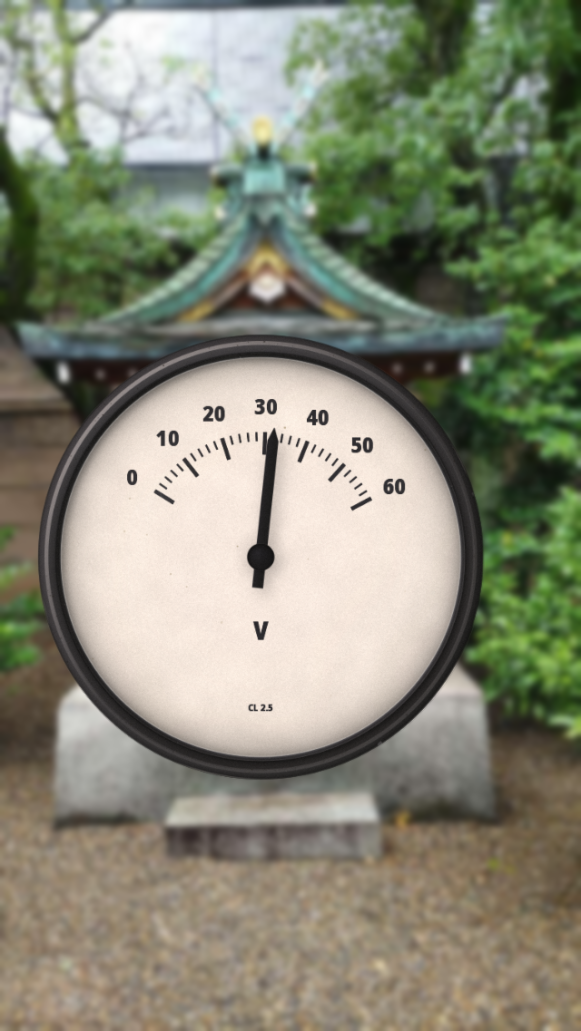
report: 32 (V)
